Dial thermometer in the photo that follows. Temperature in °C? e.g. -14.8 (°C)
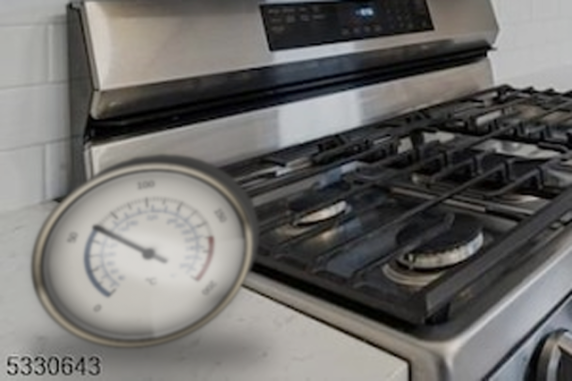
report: 62.5 (°C)
